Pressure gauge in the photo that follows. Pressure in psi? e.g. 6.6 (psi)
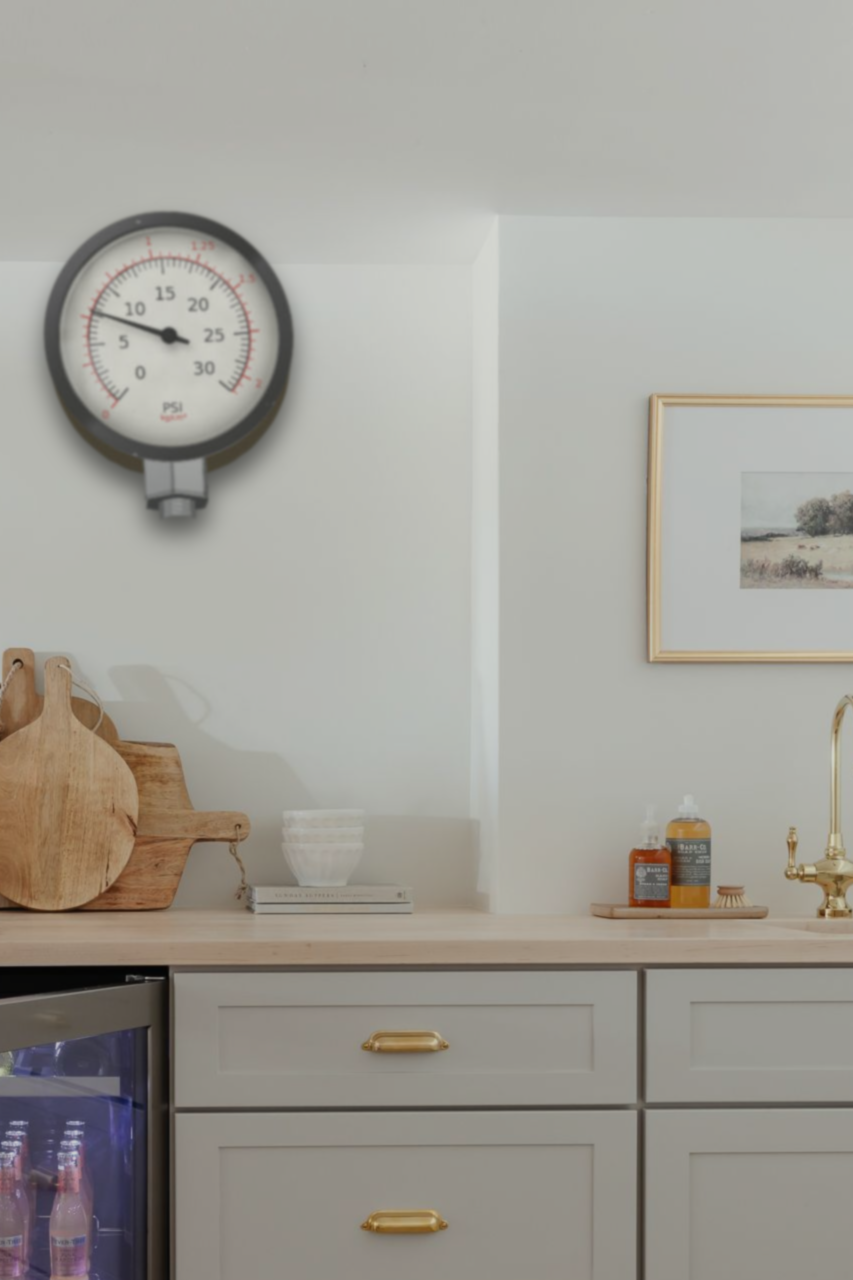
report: 7.5 (psi)
